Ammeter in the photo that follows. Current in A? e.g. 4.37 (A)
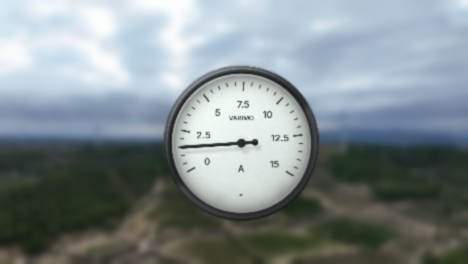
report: 1.5 (A)
